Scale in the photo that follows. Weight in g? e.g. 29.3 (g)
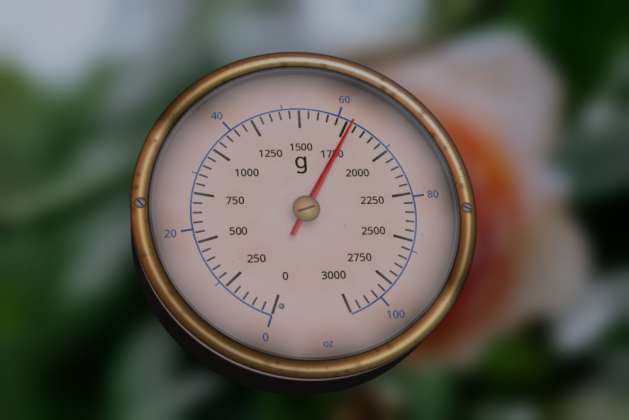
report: 1775 (g)
